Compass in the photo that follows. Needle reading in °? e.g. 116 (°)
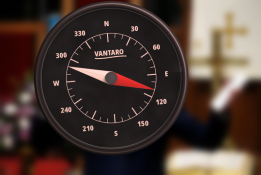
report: 110 (°)
